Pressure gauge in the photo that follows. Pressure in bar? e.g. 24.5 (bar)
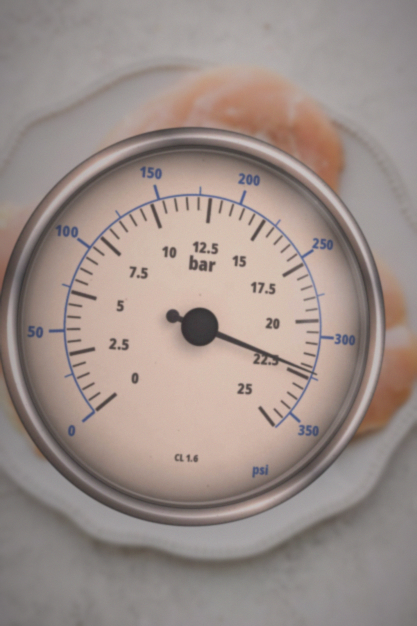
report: 22.25 (bar)
